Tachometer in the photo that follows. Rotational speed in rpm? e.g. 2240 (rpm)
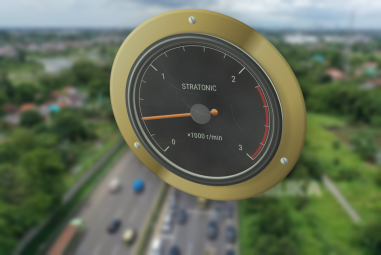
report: 400 (rpm)
